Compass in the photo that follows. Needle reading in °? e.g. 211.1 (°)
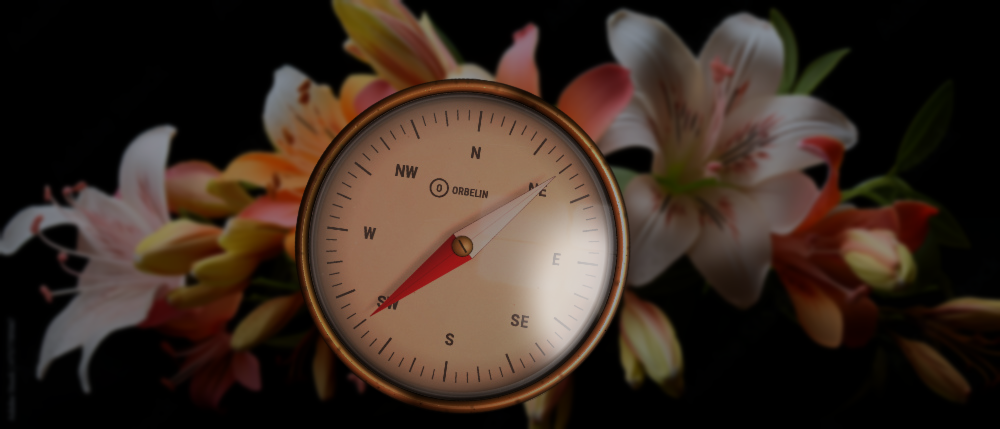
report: 225 (°)
